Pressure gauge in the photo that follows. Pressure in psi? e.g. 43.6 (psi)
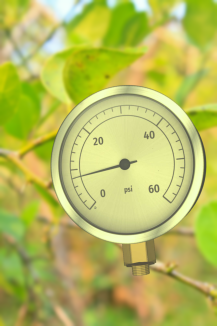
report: 8 (psi)
